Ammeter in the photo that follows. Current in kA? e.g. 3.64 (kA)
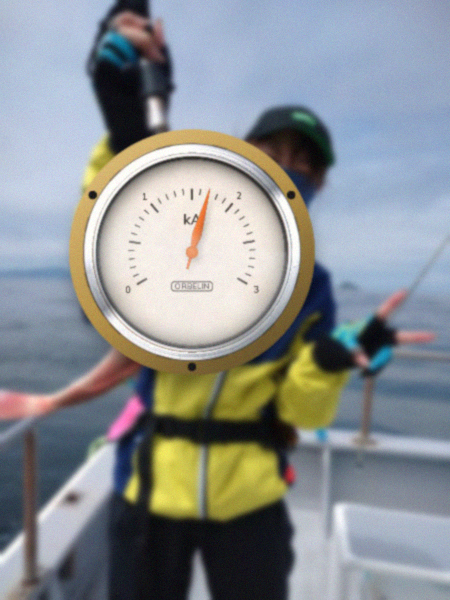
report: 1.7 (kA)
